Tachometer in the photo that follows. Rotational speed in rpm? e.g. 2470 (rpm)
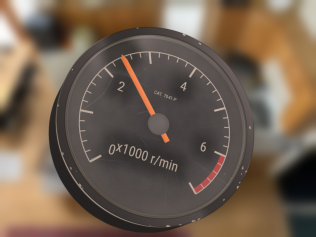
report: 2400 (rpm)
